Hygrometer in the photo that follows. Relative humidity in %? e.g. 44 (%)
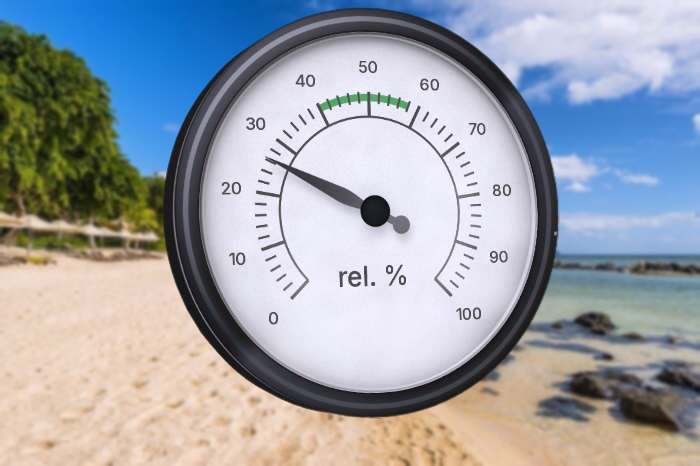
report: 26 (%)
